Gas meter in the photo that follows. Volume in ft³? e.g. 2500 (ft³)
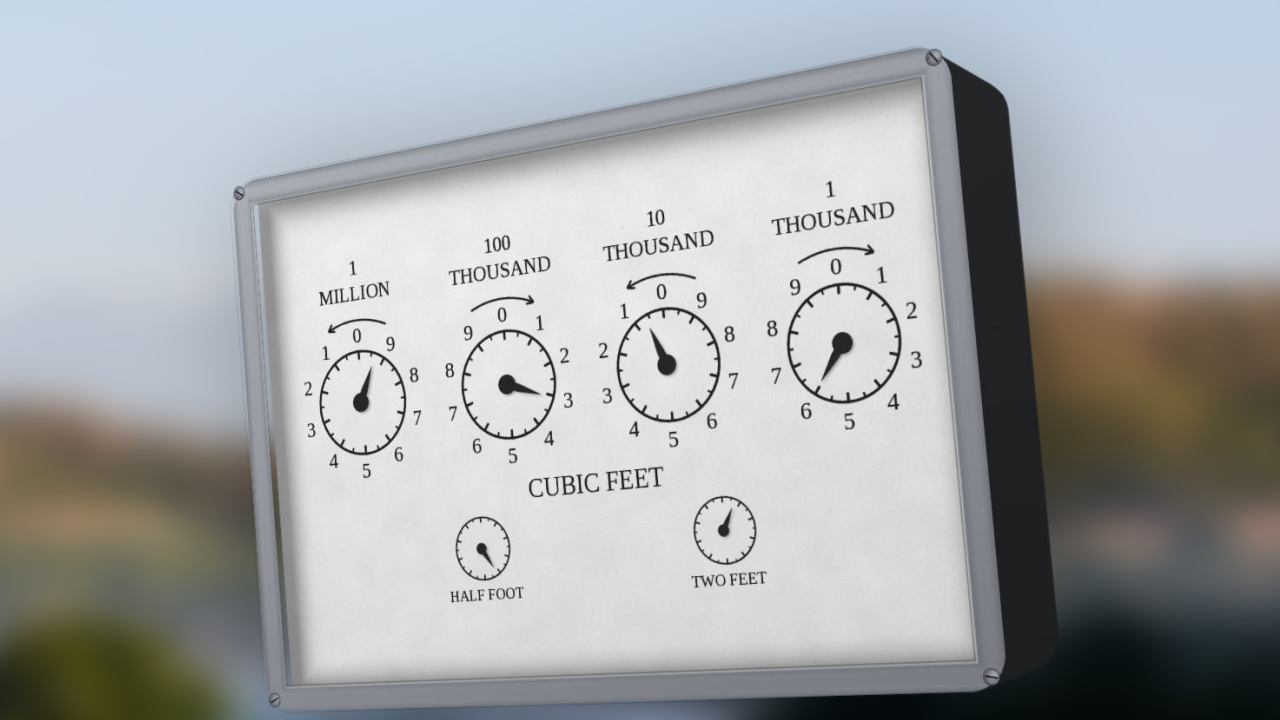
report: 930600 (ft³)
